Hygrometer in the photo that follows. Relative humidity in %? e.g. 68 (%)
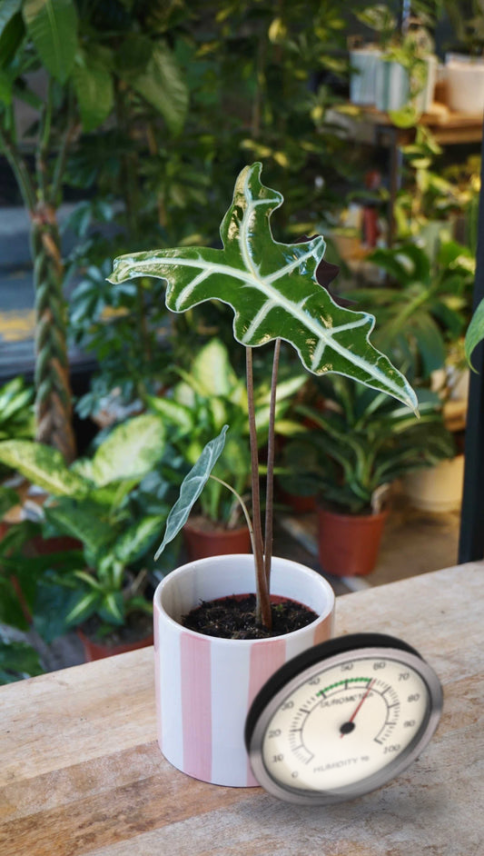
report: 60 (%)
